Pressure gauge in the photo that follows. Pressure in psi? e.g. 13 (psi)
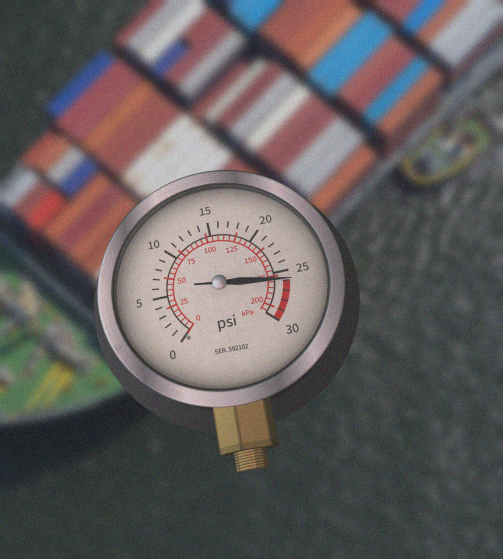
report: 26 (psi)
